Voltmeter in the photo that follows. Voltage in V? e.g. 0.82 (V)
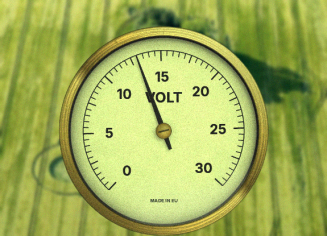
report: 13 (V)
